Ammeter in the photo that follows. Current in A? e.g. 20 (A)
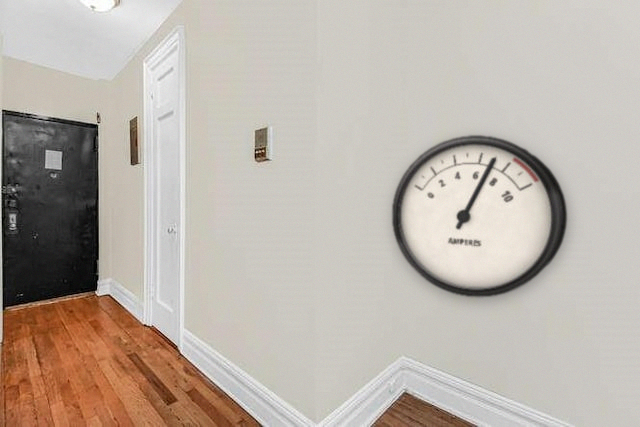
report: 7 (A)
